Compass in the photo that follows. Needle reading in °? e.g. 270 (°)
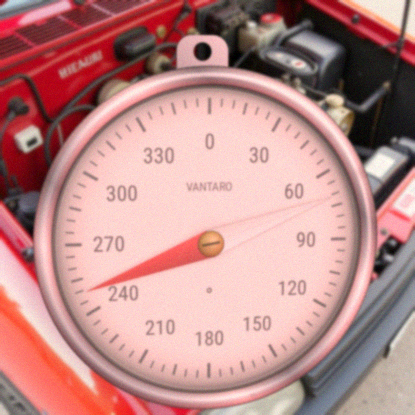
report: 250 (°)
